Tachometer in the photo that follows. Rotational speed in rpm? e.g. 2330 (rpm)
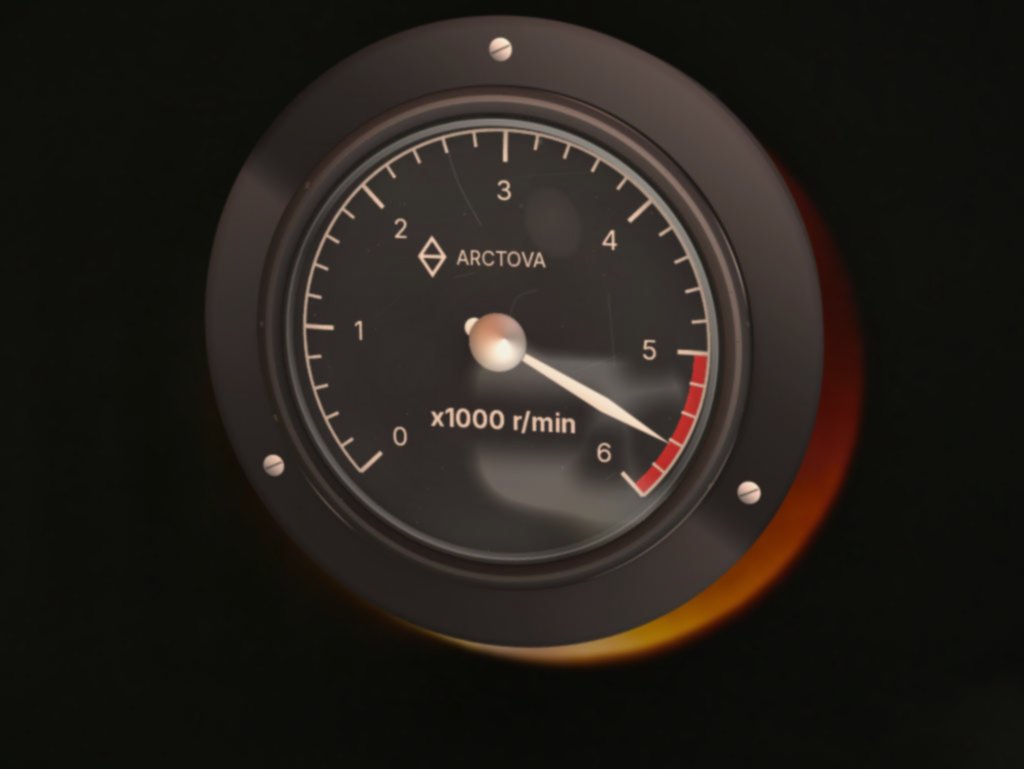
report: 5600 (rpm)
